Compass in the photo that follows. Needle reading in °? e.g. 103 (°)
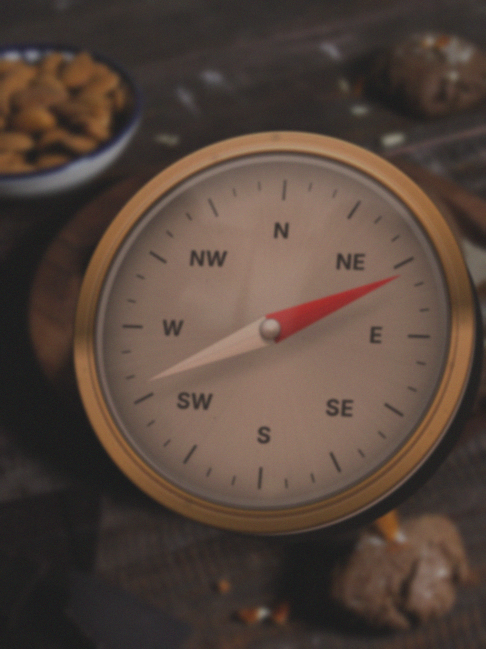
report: 65 (°)
